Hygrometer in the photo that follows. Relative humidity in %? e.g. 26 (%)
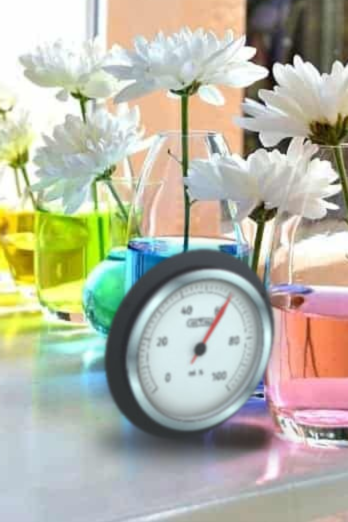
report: 60 (%)
